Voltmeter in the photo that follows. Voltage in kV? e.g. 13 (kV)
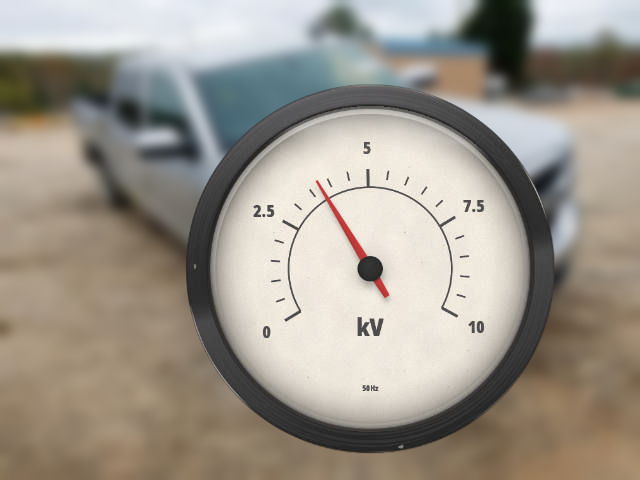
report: 3.75 (kV)
